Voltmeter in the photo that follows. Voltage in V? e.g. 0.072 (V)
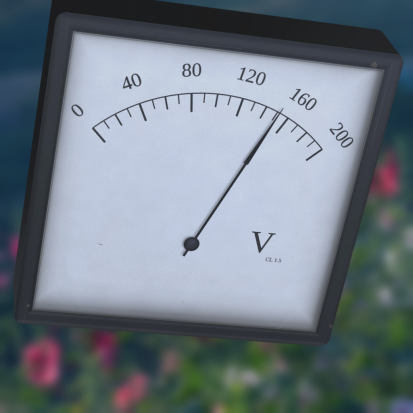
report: 150 (V)
